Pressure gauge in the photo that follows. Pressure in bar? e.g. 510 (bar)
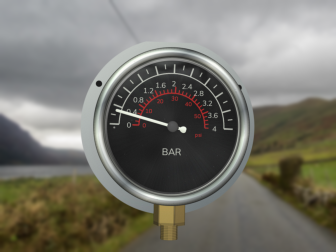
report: 0.3 (bar)
